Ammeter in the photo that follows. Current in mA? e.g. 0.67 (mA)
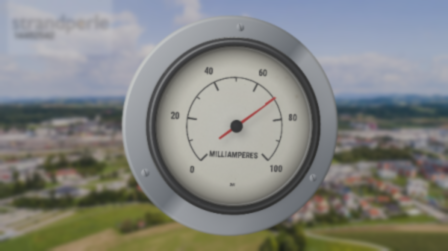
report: 70 (mA)
